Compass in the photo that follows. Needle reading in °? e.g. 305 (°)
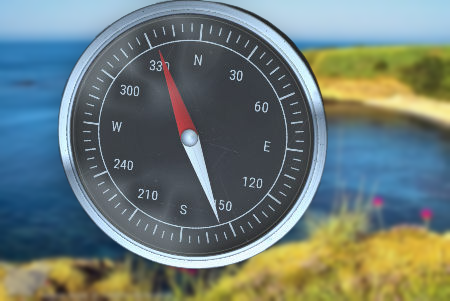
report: 335 (°)
